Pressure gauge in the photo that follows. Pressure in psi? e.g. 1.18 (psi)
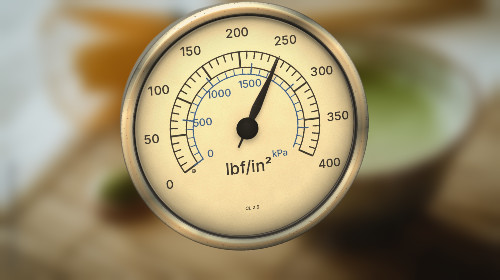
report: 250 (psi)
